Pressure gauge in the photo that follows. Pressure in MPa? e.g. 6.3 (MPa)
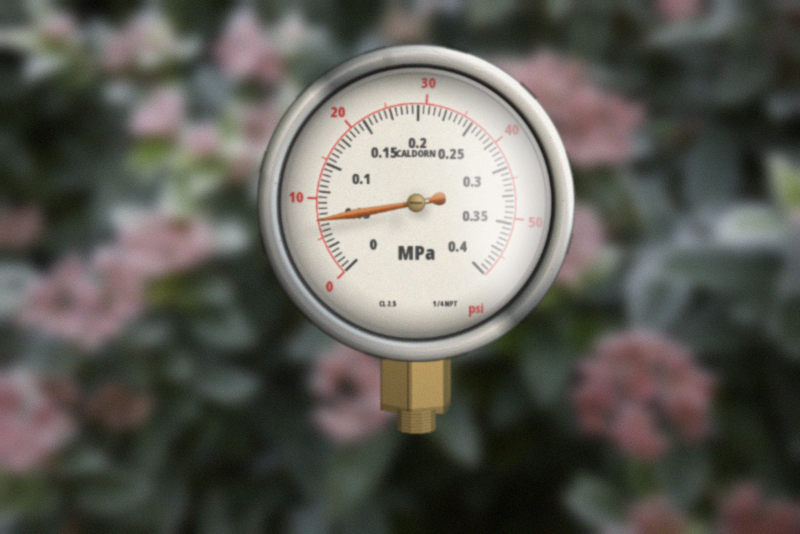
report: 0.05 (MPa)
